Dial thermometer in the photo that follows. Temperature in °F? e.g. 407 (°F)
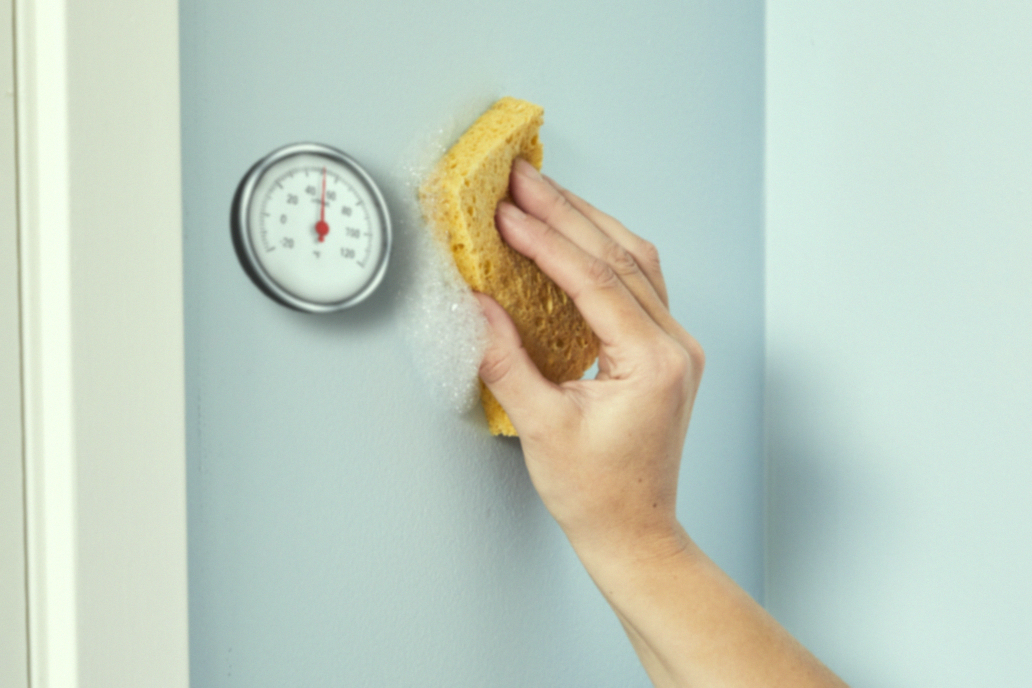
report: 50 (°F)
